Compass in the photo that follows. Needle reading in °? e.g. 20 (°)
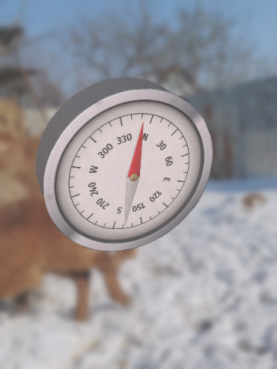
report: 350 (°)
